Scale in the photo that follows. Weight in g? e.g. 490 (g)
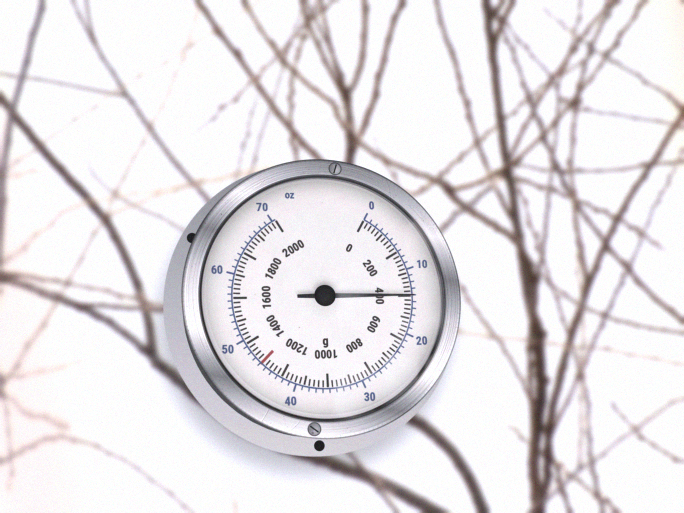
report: 400 (g)
